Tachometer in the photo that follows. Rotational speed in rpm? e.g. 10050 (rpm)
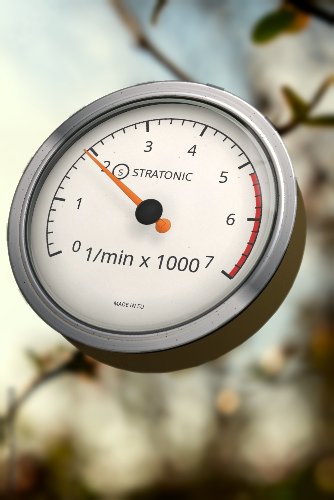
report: 1900 (rpm)
